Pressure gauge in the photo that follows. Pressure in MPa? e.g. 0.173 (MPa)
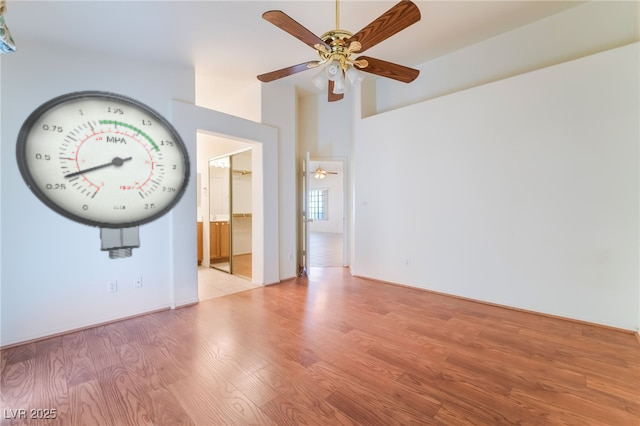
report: 0.3 (MPa)
